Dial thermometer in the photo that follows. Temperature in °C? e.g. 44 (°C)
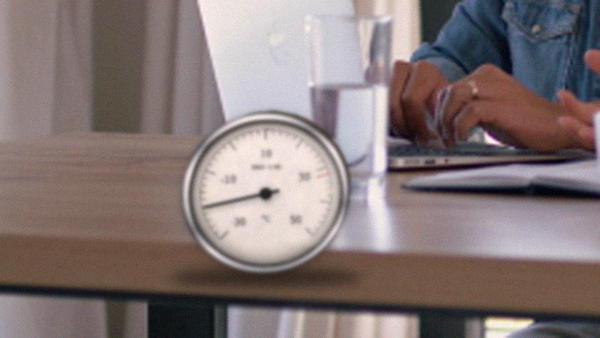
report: -20 (°C)
